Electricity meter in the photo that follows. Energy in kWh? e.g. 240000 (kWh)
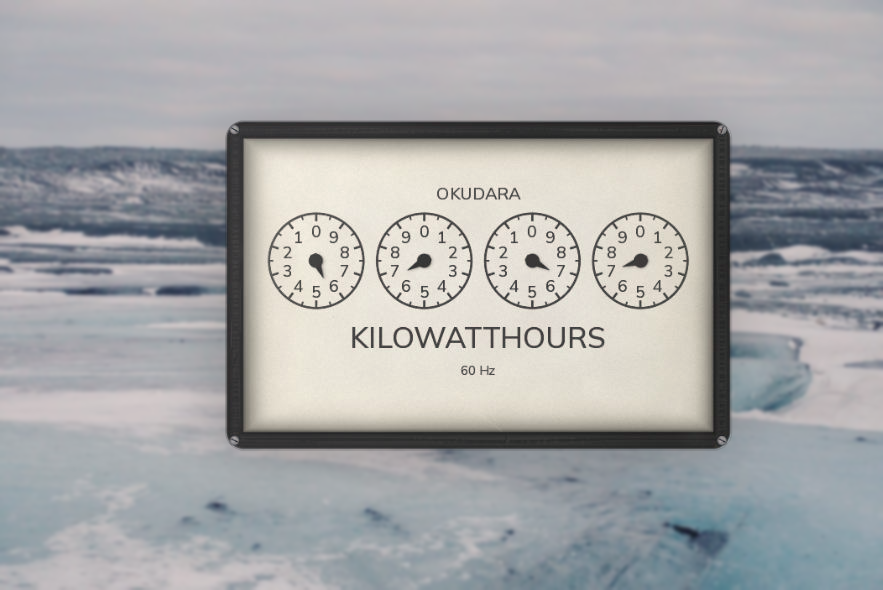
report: 5667 (kWh)
